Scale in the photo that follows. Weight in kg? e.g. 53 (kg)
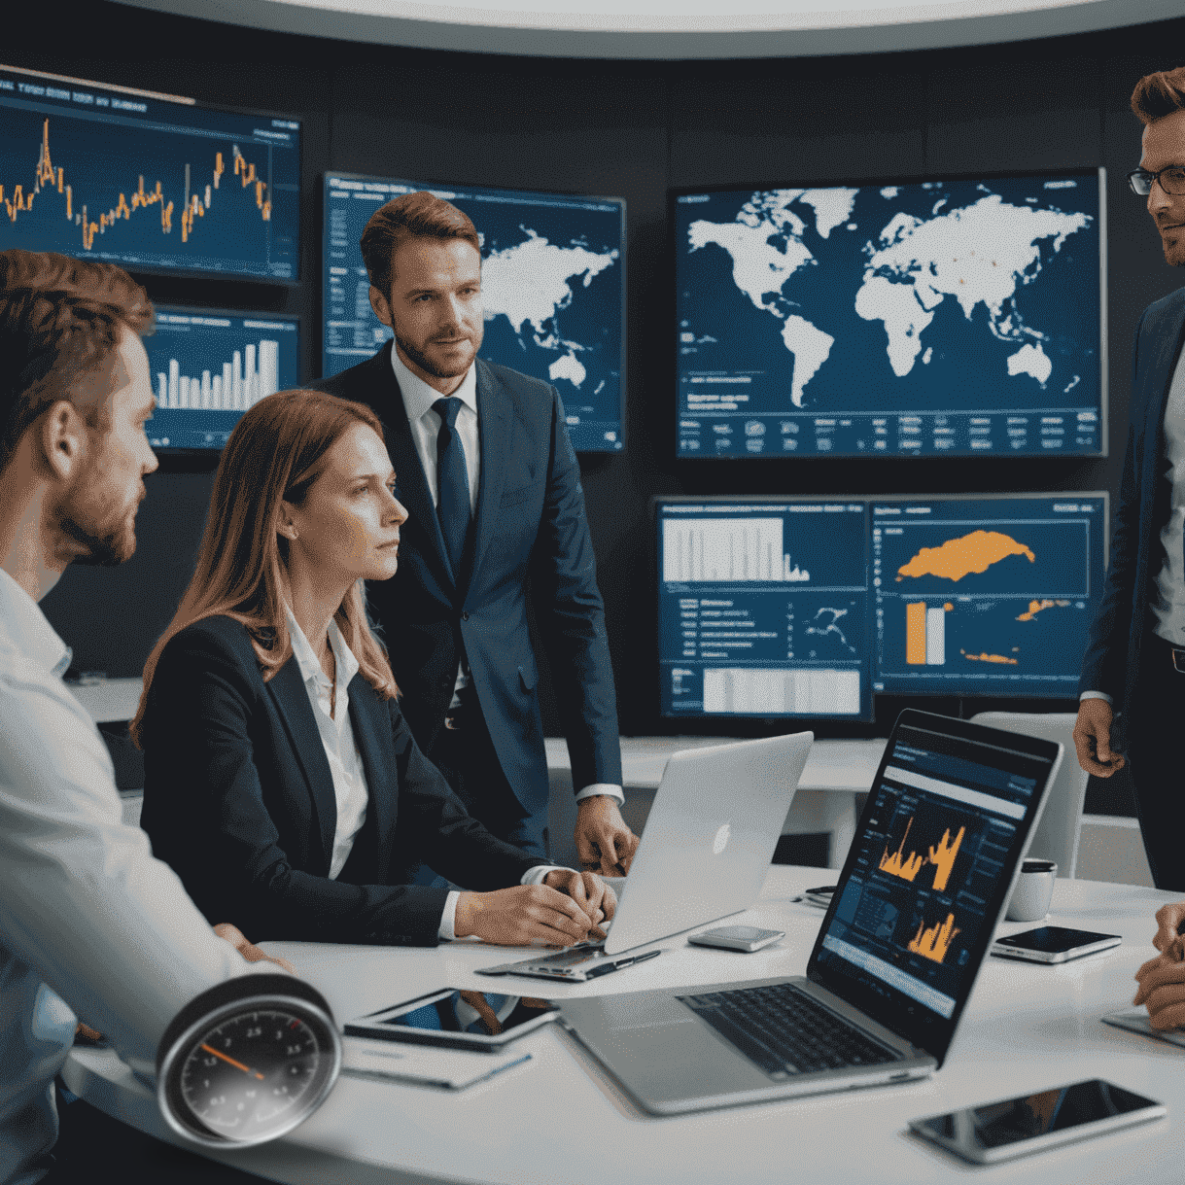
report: 1.75 (kg)
